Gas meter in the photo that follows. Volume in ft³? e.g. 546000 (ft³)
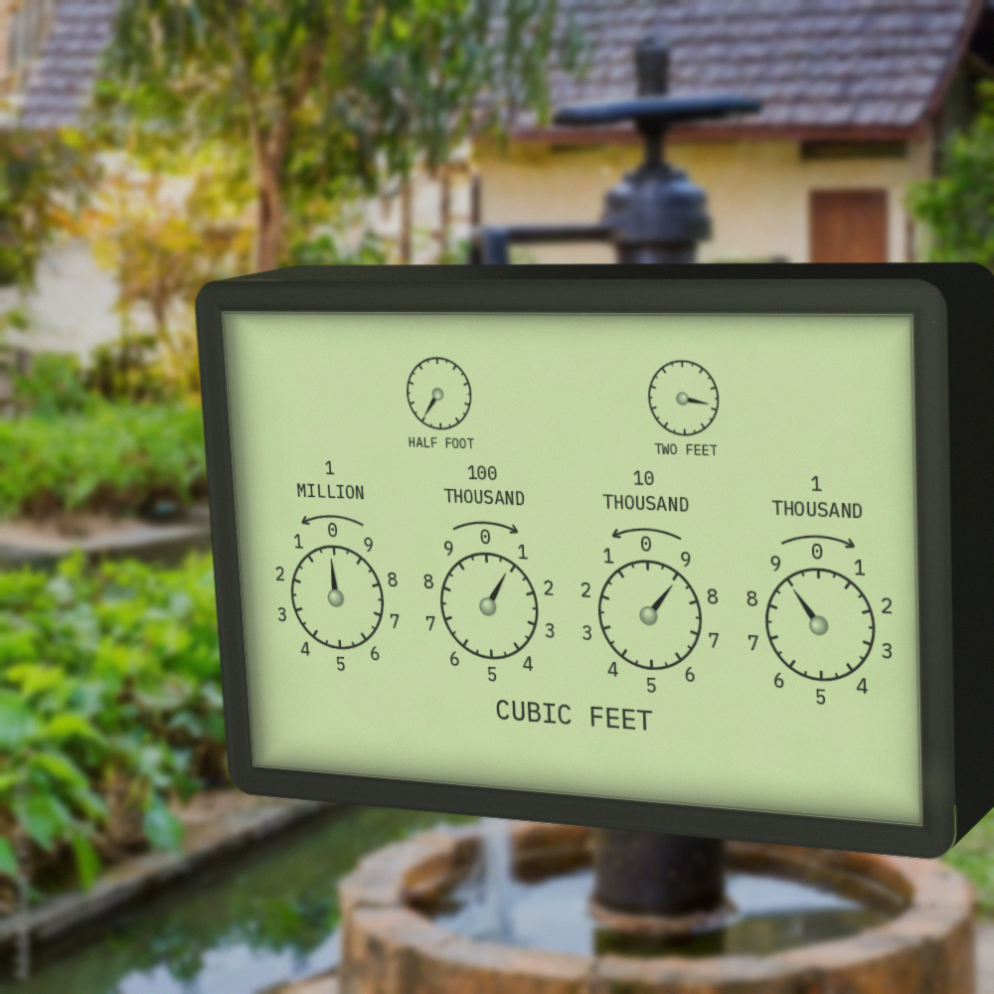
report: 8900 (ft³)
